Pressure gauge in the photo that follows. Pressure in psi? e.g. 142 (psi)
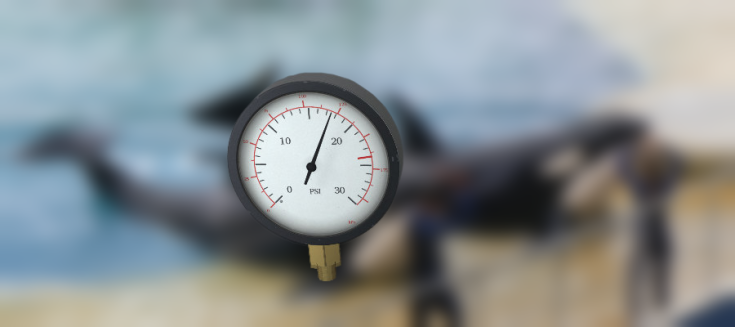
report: 17.5 (psi)
